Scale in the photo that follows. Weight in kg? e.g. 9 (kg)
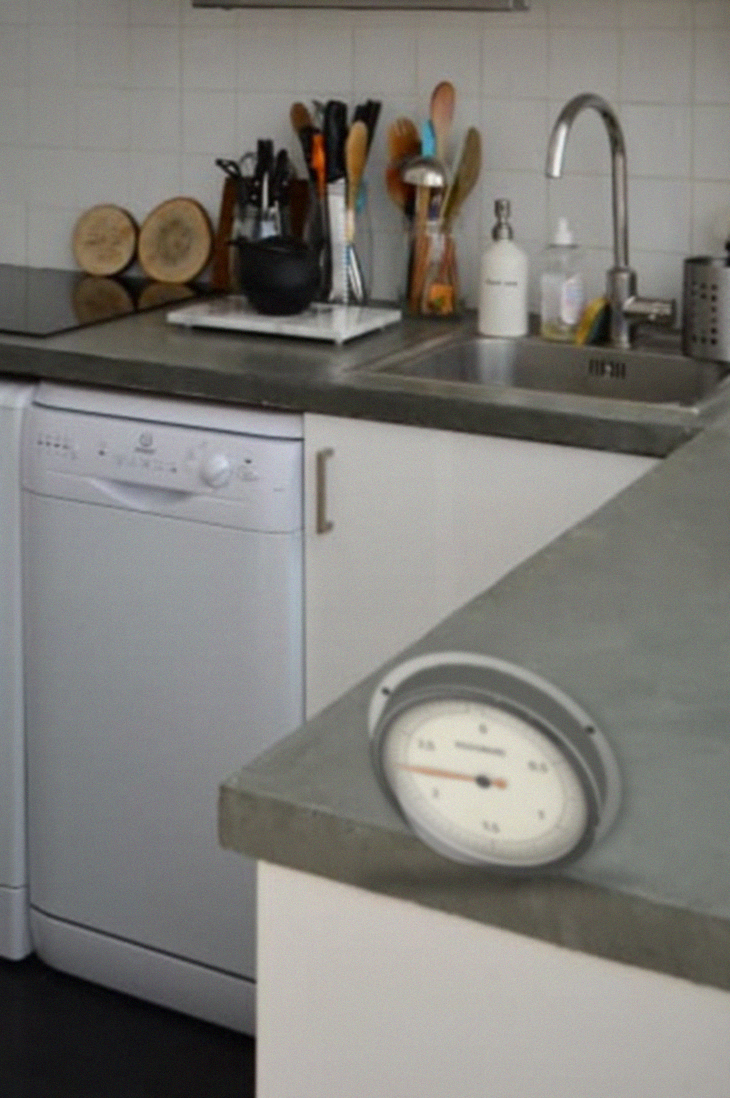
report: 2.25 (kg)
